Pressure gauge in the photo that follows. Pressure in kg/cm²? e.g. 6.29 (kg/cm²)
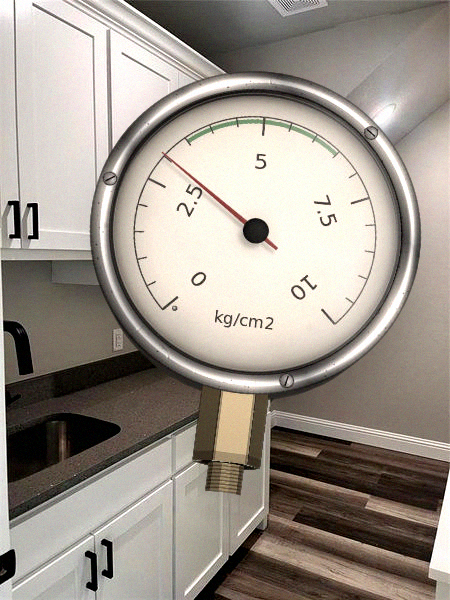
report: 3 (kg/cm²)
